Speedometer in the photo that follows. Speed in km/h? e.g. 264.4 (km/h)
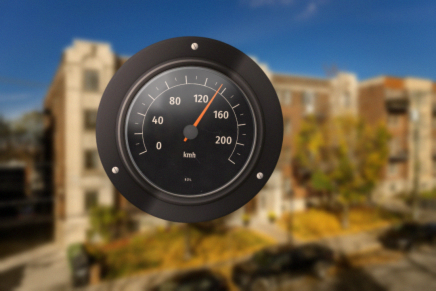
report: 135 (km/h)
